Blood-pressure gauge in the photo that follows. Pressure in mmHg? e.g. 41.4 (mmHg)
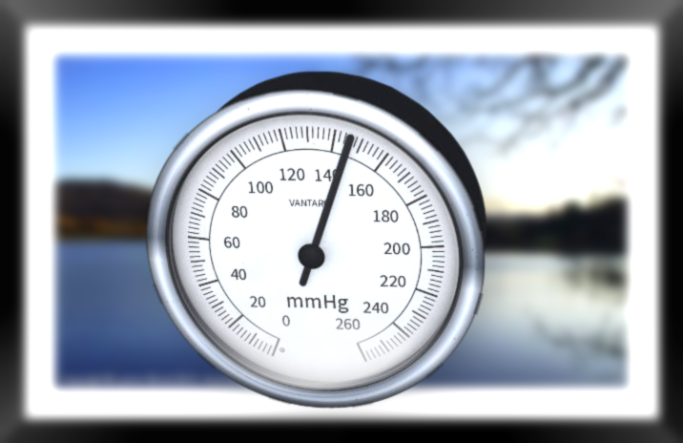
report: 146 (mmHg)
